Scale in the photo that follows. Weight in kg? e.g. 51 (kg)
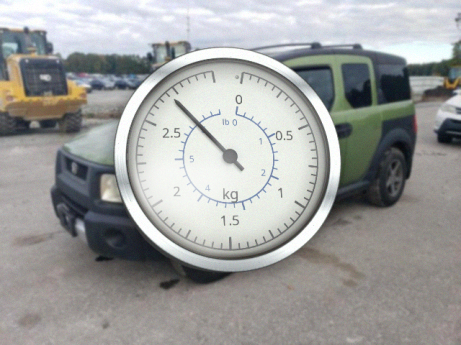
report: 2.7 (kg)
